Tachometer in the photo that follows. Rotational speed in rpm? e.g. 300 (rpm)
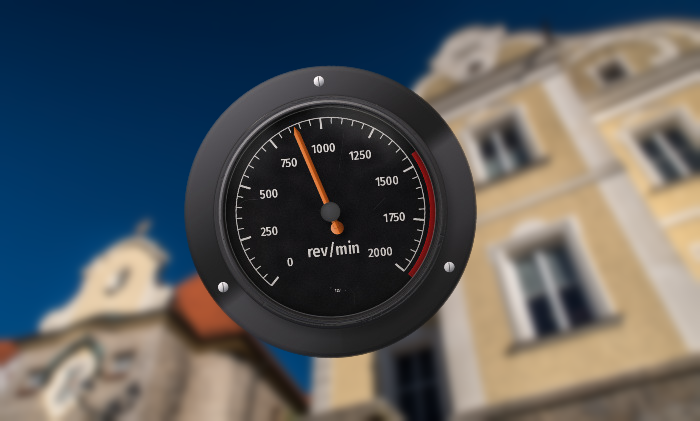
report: 875 (rpm)
